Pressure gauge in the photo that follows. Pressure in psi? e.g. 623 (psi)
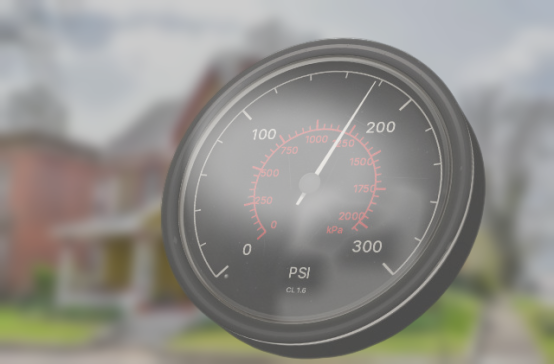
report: 180 (psi)
